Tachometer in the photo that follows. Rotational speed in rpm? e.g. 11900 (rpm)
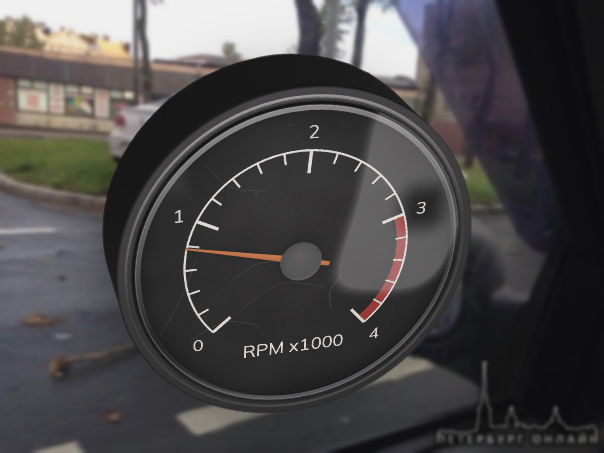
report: 800 (rpm)
